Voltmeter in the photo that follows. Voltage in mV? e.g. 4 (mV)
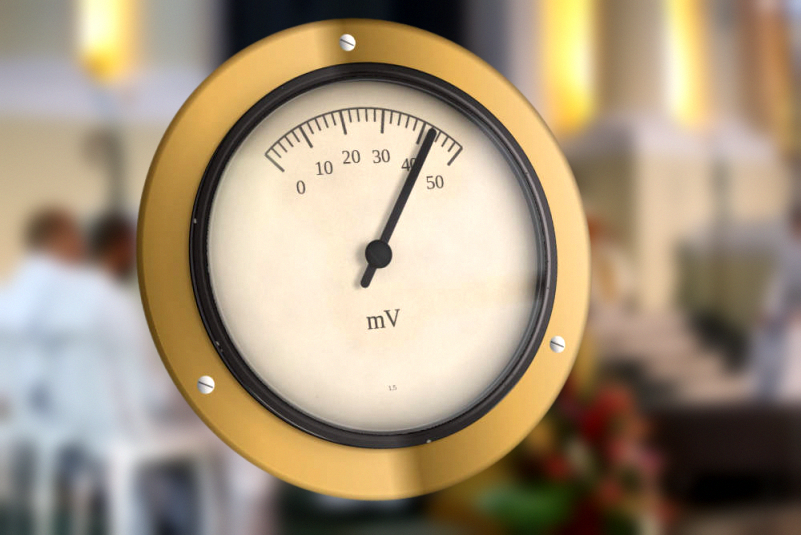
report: 42 (mV)
